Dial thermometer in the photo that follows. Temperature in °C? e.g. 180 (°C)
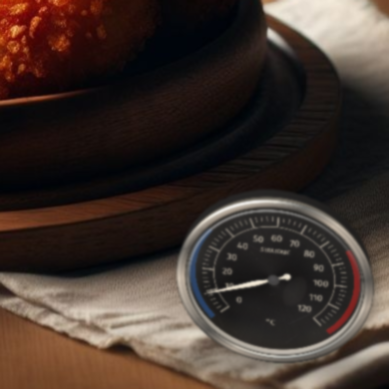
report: 10 (°C)
